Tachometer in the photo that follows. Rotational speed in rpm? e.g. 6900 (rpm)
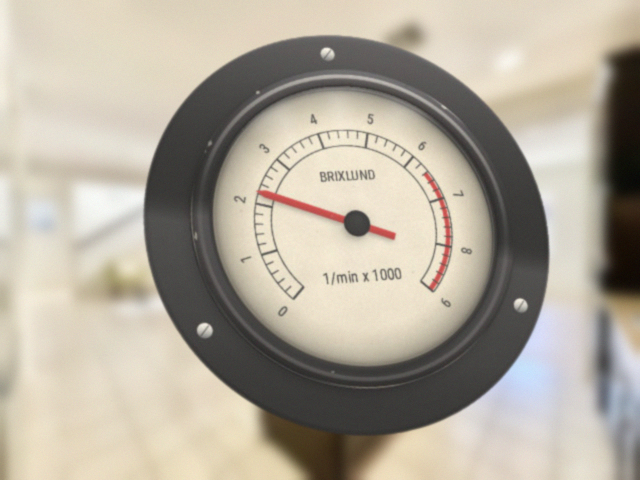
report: 2200 (rpm)
